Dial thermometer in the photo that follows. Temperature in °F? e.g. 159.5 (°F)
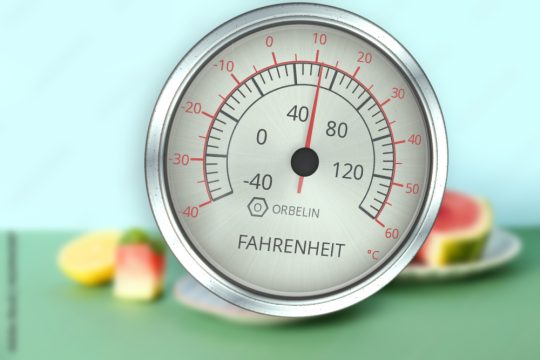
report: 52 (°F)
